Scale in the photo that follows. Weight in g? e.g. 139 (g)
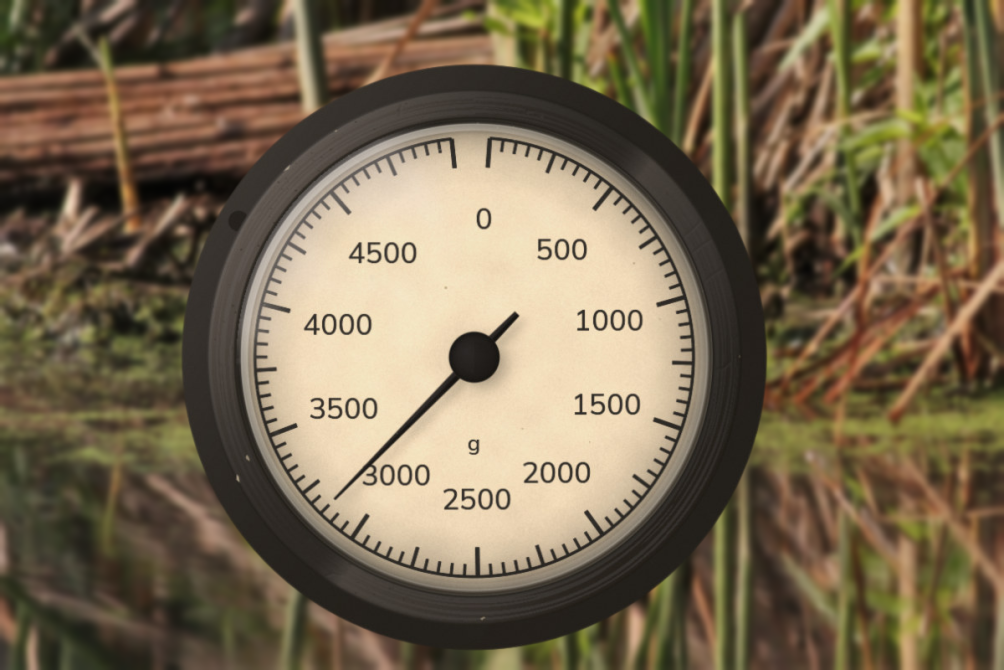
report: 3150 (g)
